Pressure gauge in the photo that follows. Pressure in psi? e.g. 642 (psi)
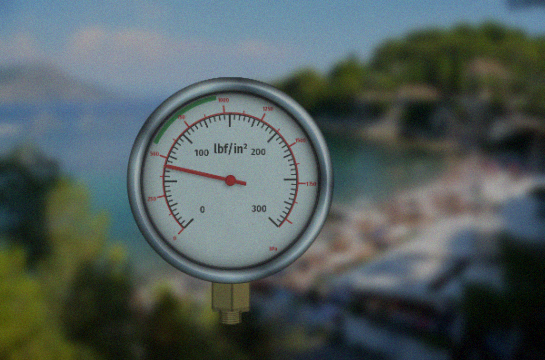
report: 65 (psi)
